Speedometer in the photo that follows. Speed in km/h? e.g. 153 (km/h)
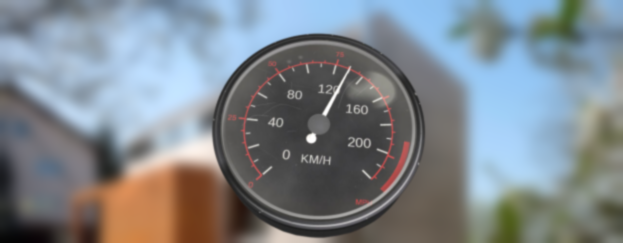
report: 130 (km/h)
